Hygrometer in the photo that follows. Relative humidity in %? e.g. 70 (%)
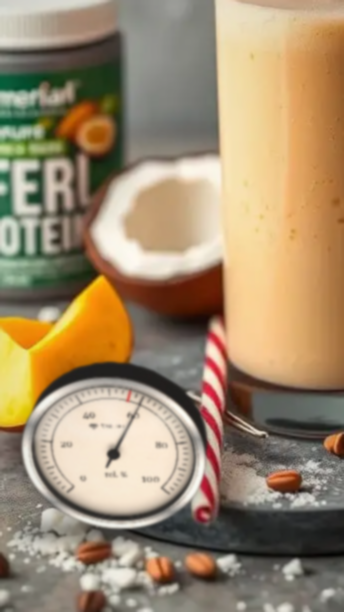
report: 60 (%)
